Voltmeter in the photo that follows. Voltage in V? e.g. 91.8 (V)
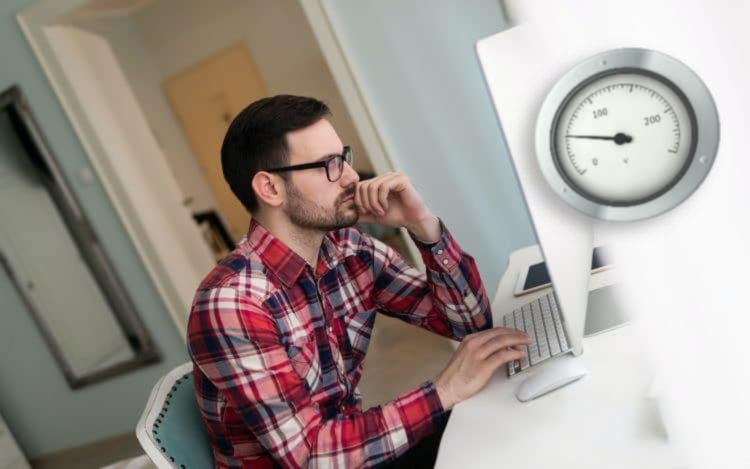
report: 50 (V)
